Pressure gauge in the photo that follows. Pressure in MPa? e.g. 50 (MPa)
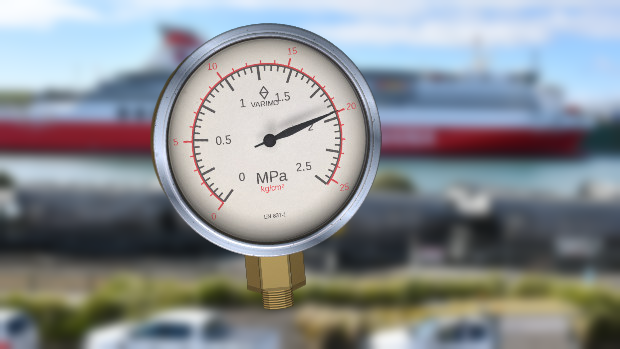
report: 1.95 (MPa)
